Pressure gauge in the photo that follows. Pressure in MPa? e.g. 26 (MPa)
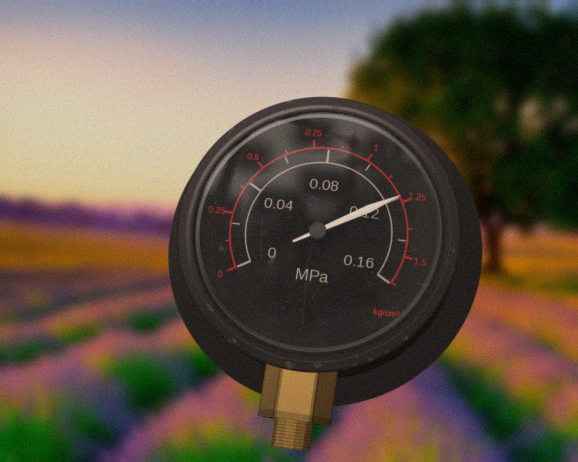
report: 0.12 (MPa)
